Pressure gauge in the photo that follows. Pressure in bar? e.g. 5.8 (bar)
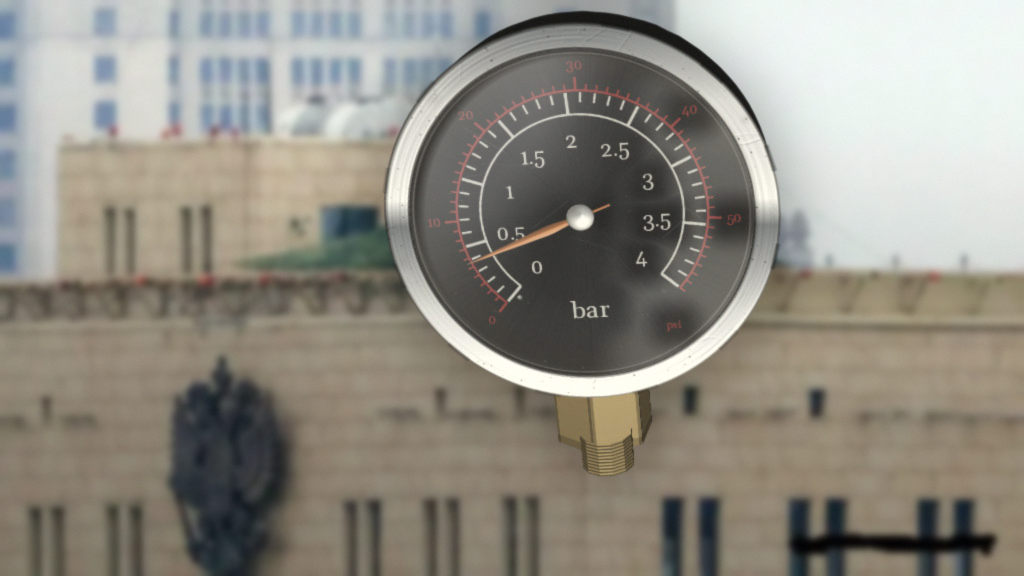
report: 0.4 (bar)
